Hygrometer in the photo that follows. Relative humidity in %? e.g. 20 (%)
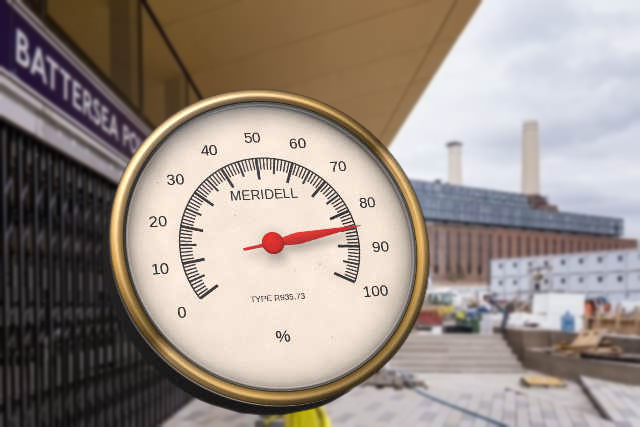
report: 85 (%)
